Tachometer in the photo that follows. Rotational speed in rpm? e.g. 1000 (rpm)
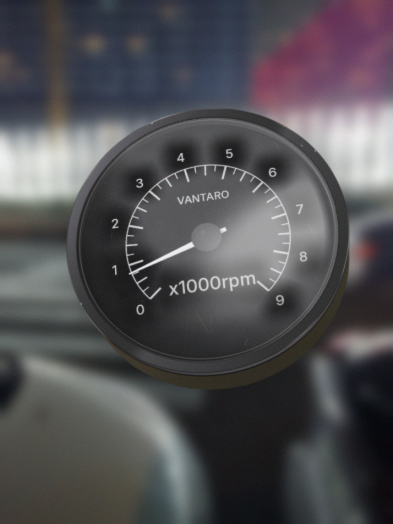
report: 750 (rpm)
